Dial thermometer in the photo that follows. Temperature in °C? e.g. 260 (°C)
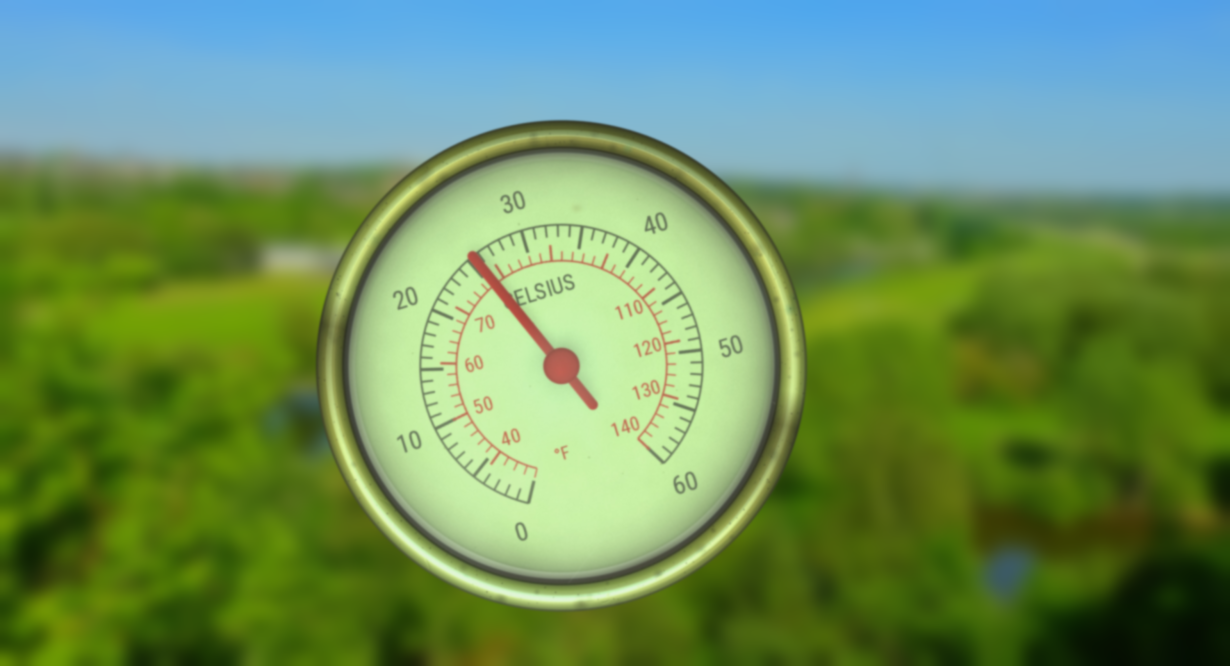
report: 25.5 (°C)
